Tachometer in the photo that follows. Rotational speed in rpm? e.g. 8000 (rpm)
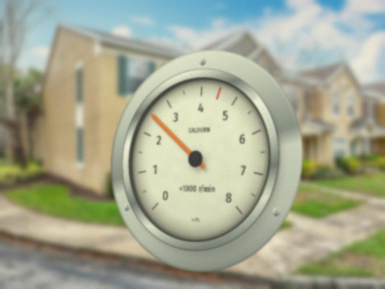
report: 2500 (rpm)
